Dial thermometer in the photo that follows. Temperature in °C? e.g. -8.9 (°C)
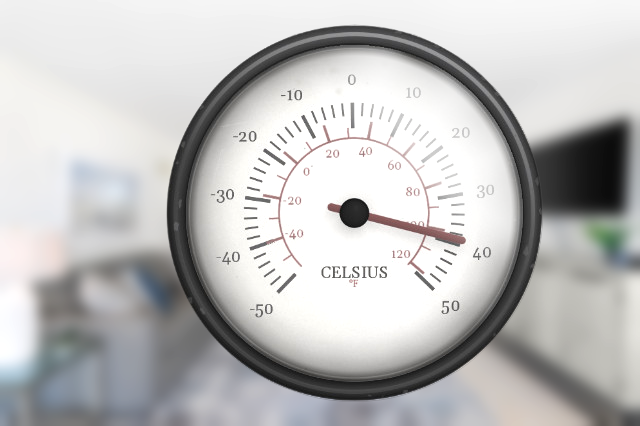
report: 39 (°C)
